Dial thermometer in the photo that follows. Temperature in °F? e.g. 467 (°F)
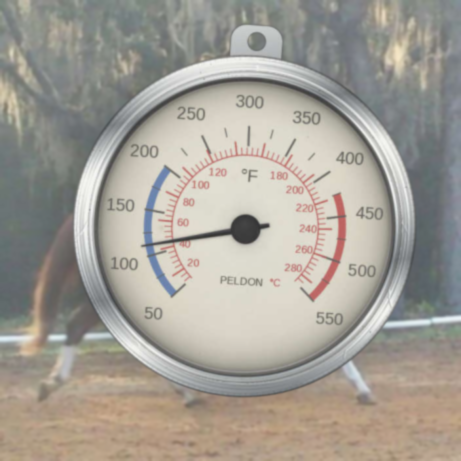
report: 112.5 (°F)
